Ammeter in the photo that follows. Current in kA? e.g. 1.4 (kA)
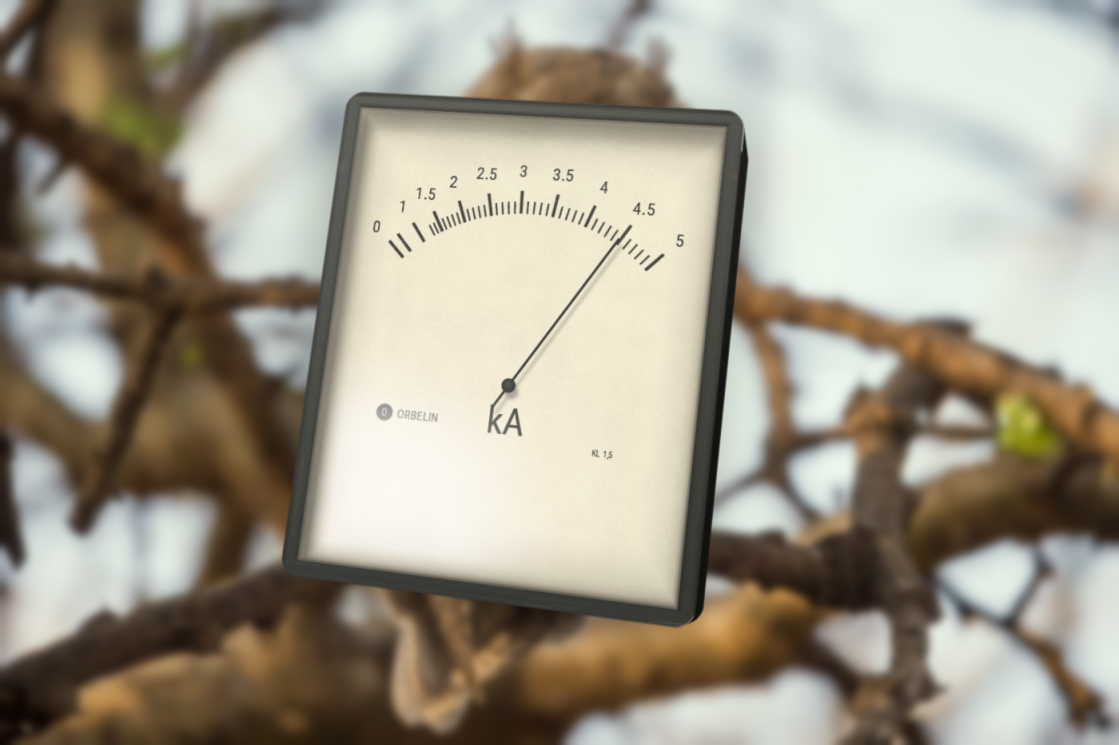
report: 4.5 (kA)
